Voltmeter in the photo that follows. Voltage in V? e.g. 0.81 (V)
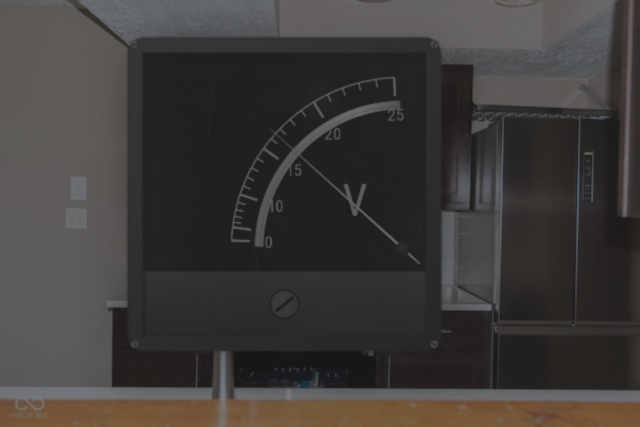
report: 16.5 (V)
